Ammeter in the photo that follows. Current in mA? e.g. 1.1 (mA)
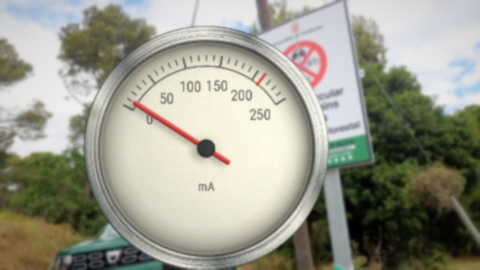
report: 10 (mA)
